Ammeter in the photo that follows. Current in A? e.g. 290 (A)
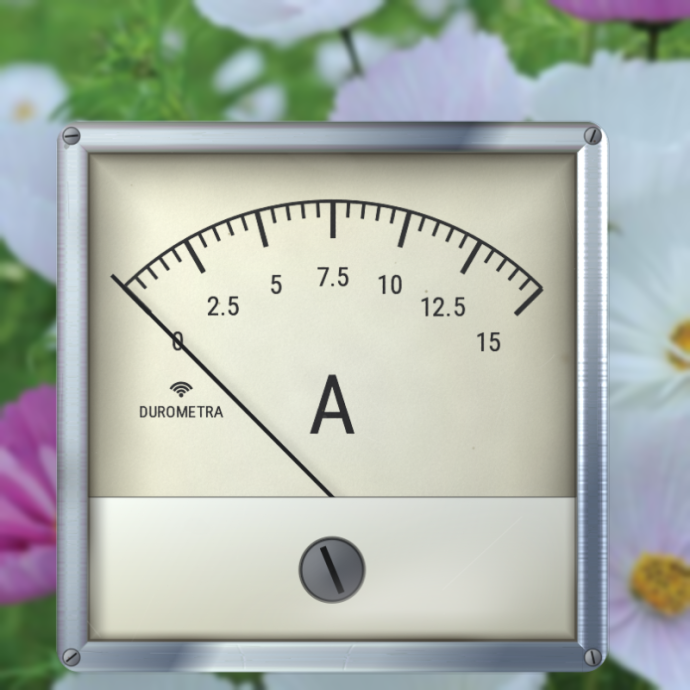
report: 0 (A)
